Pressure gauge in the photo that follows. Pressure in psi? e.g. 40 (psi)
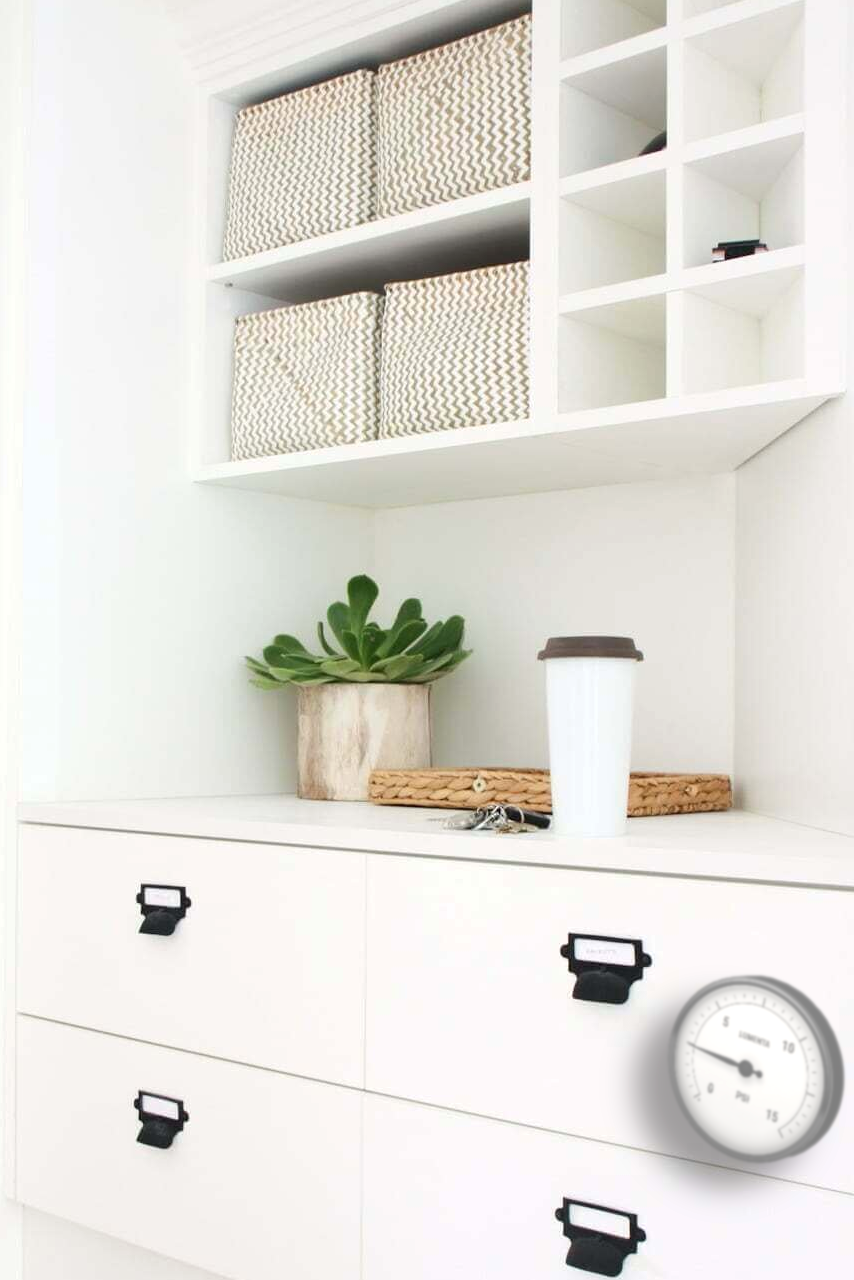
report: 2.5 (psi)
